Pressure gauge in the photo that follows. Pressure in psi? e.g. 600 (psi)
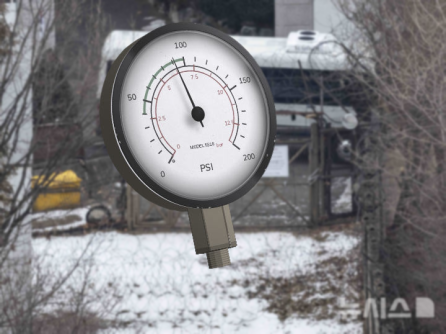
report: 90 (psi)
